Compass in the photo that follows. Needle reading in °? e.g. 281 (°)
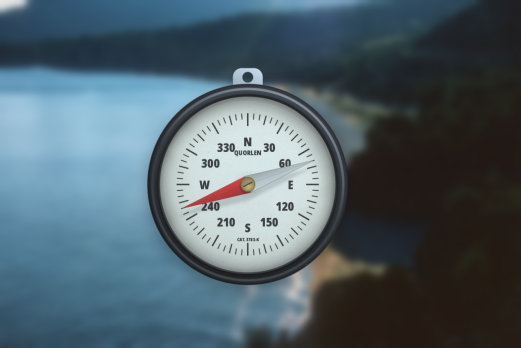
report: 250 (°)
